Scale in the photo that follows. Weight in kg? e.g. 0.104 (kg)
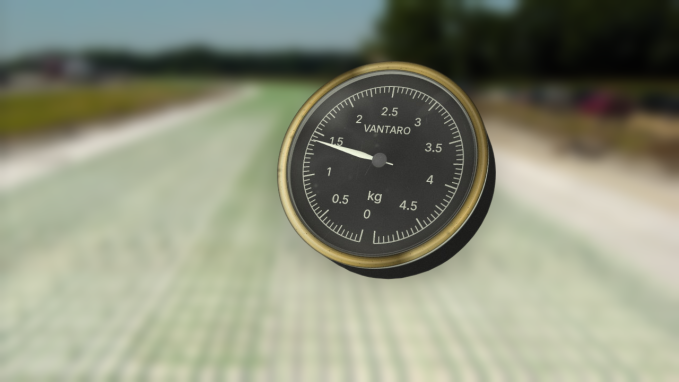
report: 1.4 (kg)
